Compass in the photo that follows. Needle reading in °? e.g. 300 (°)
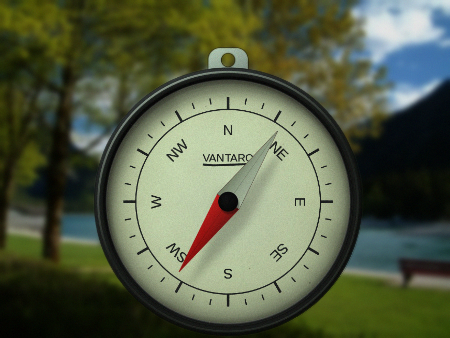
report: 215 (°)
